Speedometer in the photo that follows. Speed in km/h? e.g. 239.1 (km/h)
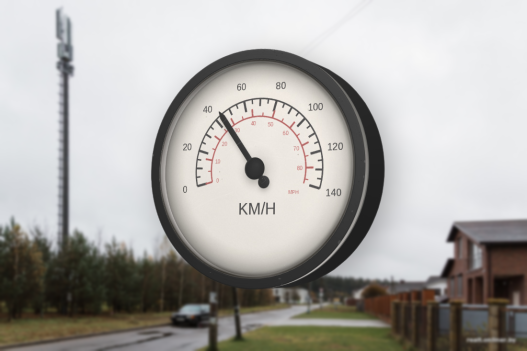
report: 45 (km/h)
